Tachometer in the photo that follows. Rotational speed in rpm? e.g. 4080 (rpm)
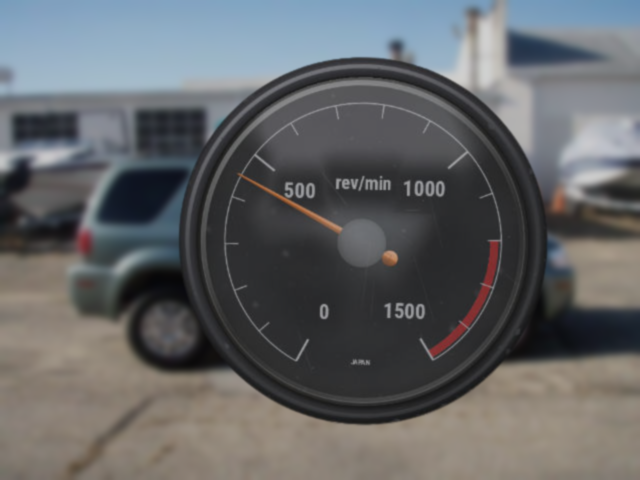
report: 450 (rpm)
